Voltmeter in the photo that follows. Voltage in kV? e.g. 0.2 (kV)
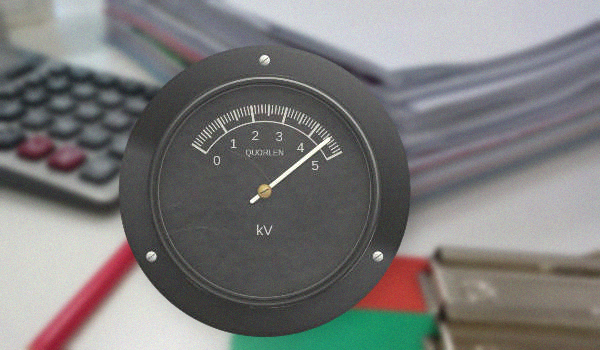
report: 4.5 (kV)
